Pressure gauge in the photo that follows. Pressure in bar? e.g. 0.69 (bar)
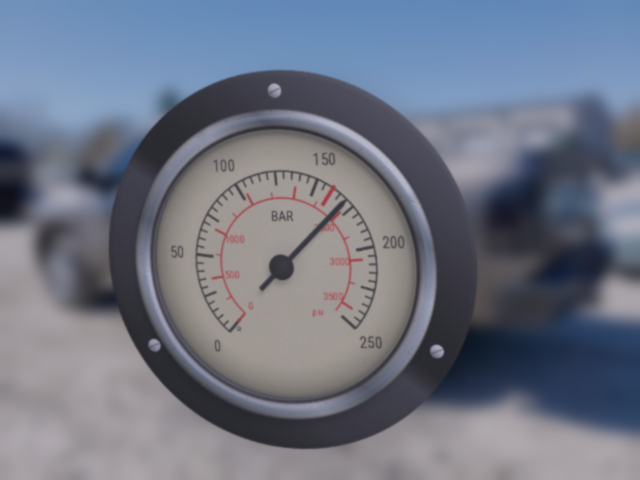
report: 170 (bar)
